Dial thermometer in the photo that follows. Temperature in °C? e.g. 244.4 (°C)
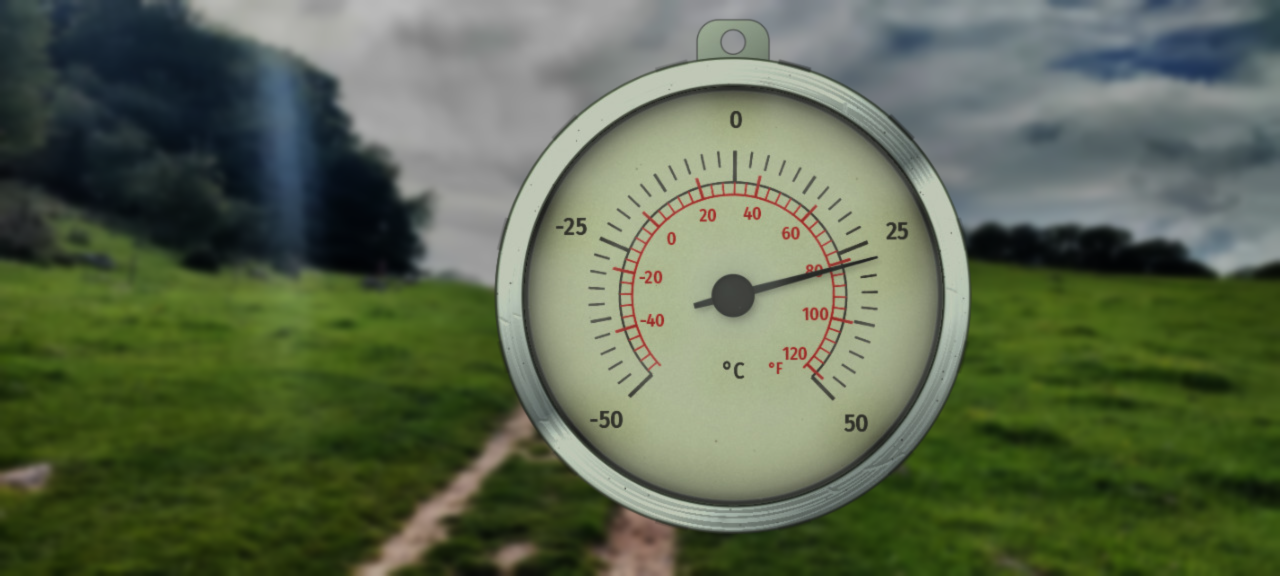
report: 27.5 (°C)
